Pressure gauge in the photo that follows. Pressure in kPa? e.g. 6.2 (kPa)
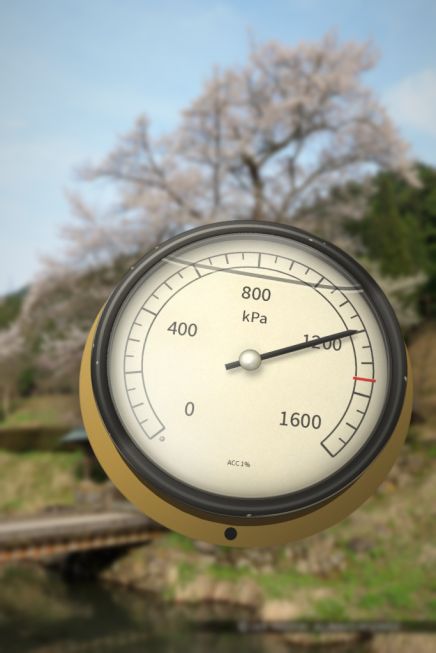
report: 1200 (kPa)
